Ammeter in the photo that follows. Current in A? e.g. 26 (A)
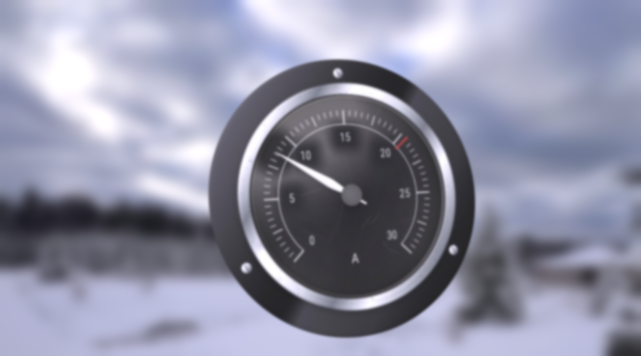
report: 8.5 (A)
